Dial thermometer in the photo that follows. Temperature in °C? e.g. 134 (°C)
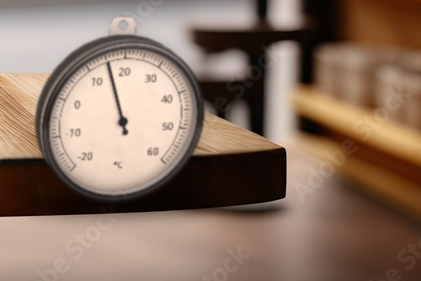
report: 15 (°C)
